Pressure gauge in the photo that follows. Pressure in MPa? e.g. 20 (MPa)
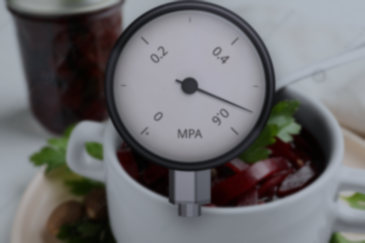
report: 0.55 (MPa)
